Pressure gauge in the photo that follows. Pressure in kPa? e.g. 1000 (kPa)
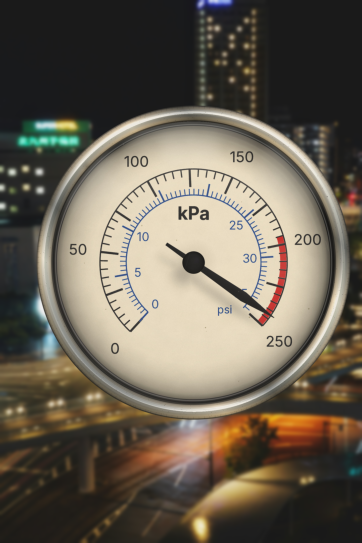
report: 242.5 (kPa)
